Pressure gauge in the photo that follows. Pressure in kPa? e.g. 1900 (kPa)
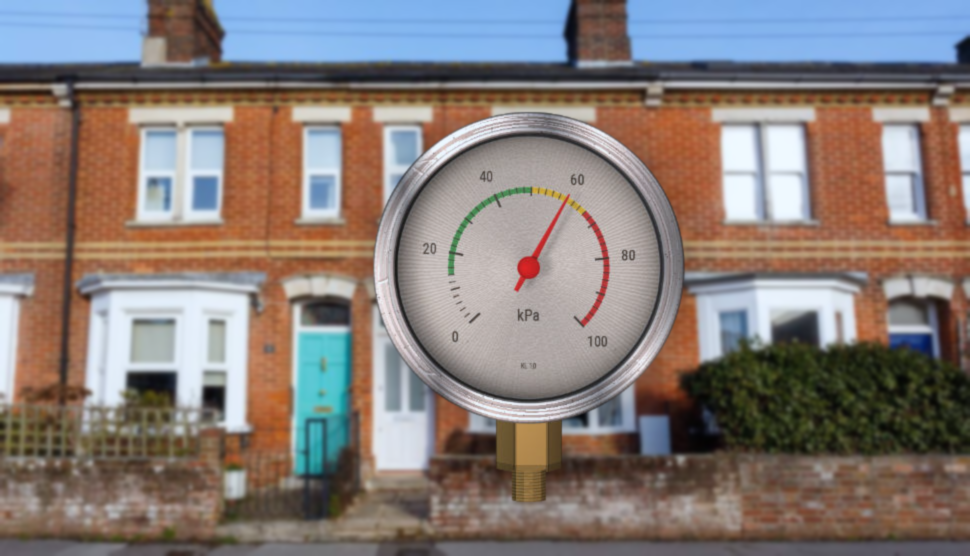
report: 60 (kPa)
